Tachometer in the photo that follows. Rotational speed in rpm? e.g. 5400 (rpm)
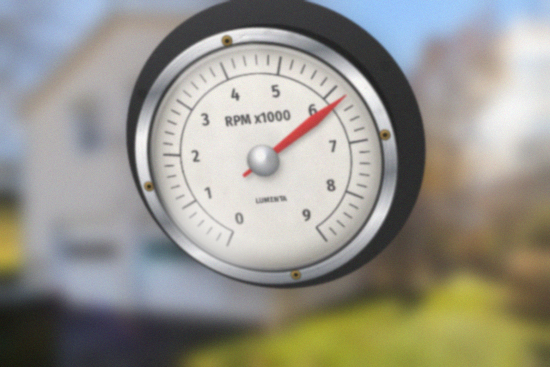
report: 6200 (rpm)
